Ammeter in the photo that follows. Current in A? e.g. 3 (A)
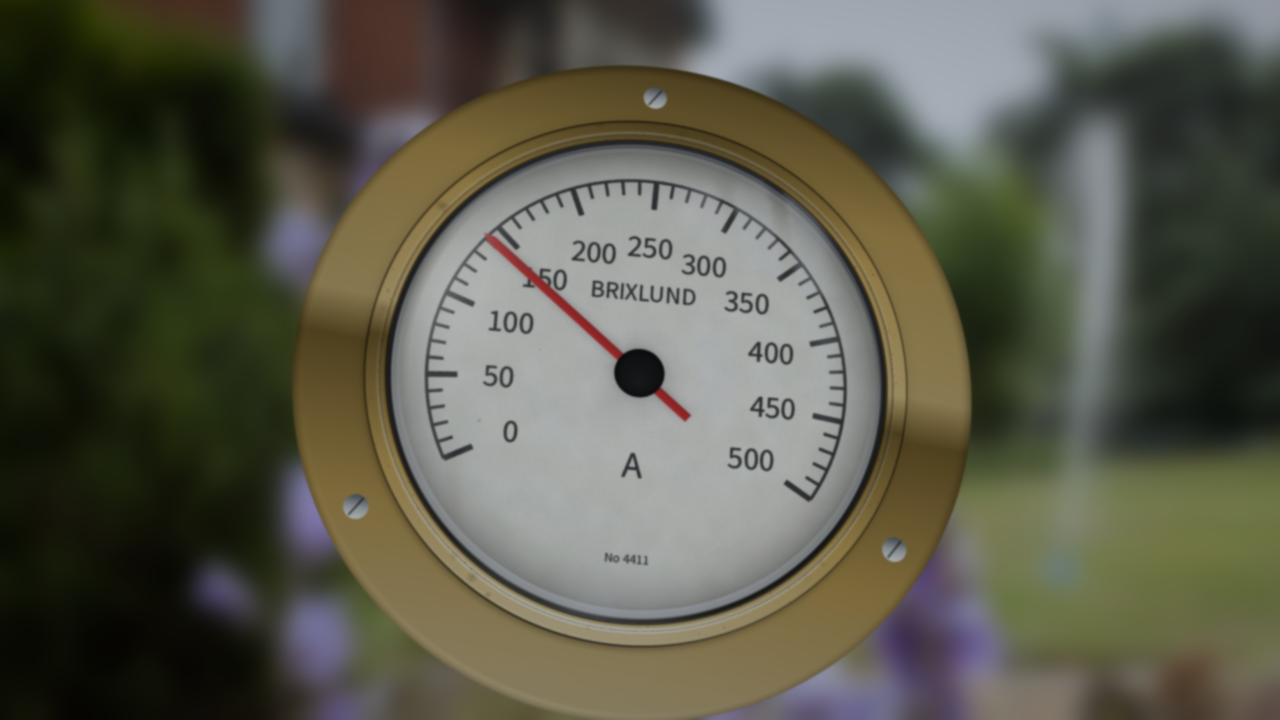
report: 140 (A)
